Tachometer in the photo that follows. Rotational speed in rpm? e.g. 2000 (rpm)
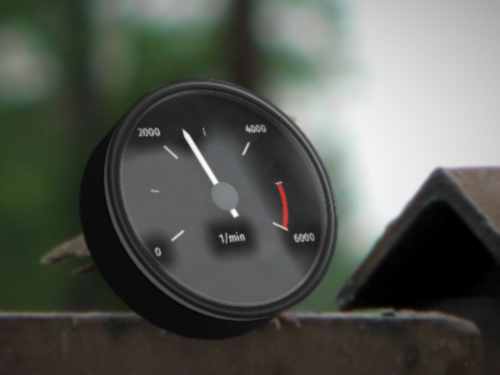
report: 2500 (rpm)
